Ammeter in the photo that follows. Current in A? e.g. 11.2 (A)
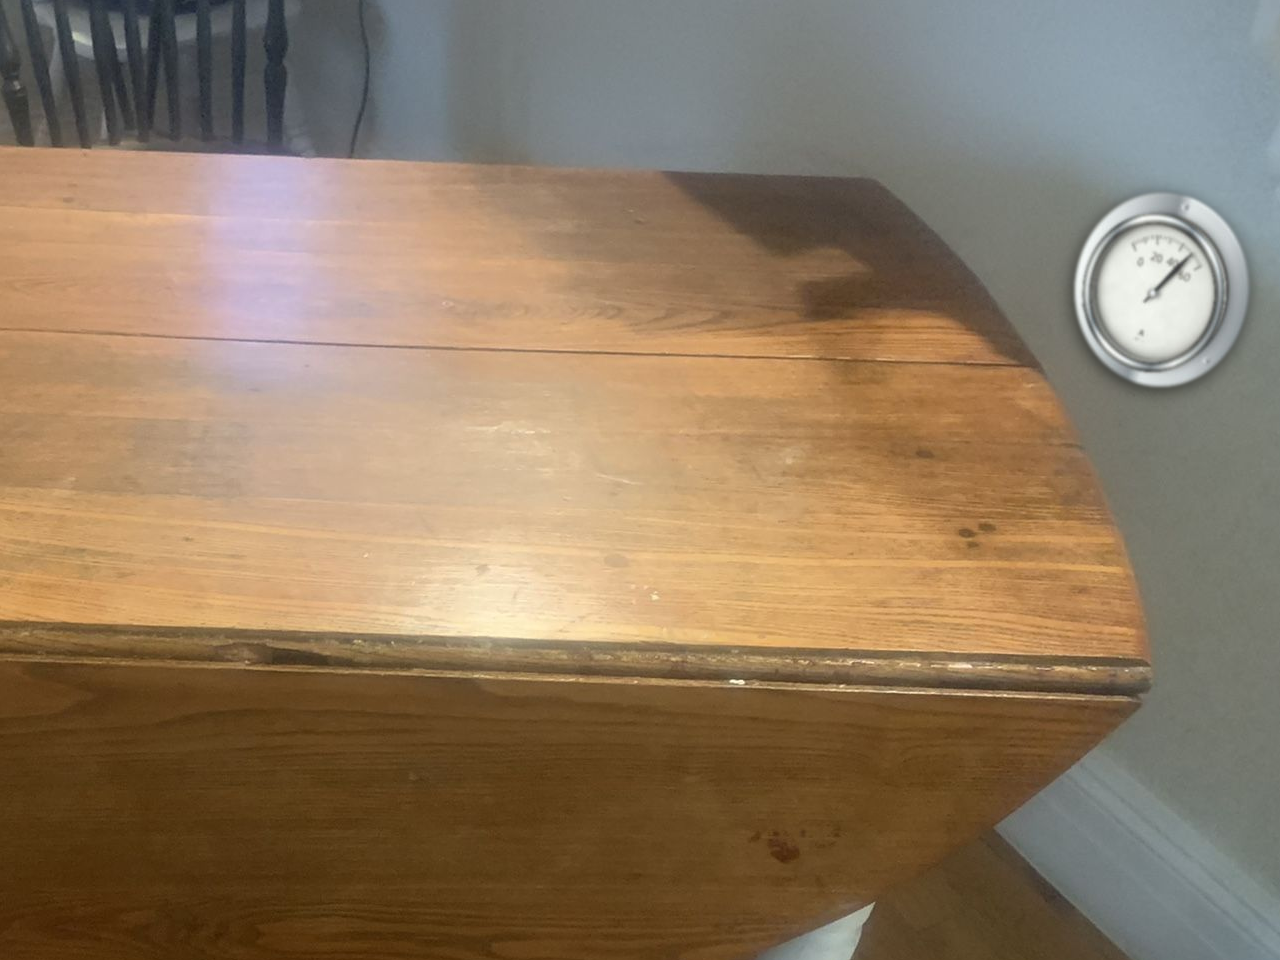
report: 50 (A)
